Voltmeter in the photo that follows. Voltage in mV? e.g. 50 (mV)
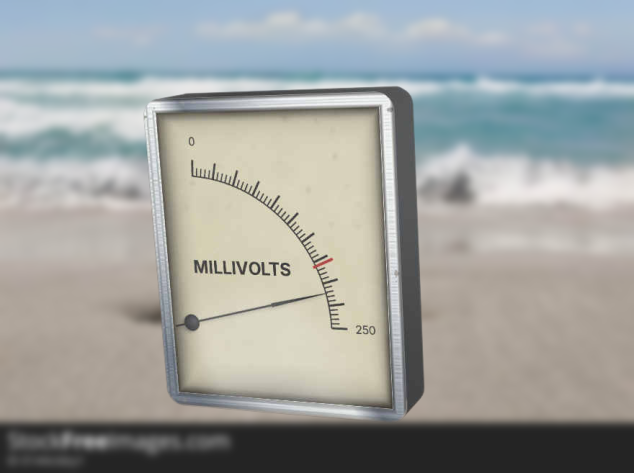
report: 210 (mV)
